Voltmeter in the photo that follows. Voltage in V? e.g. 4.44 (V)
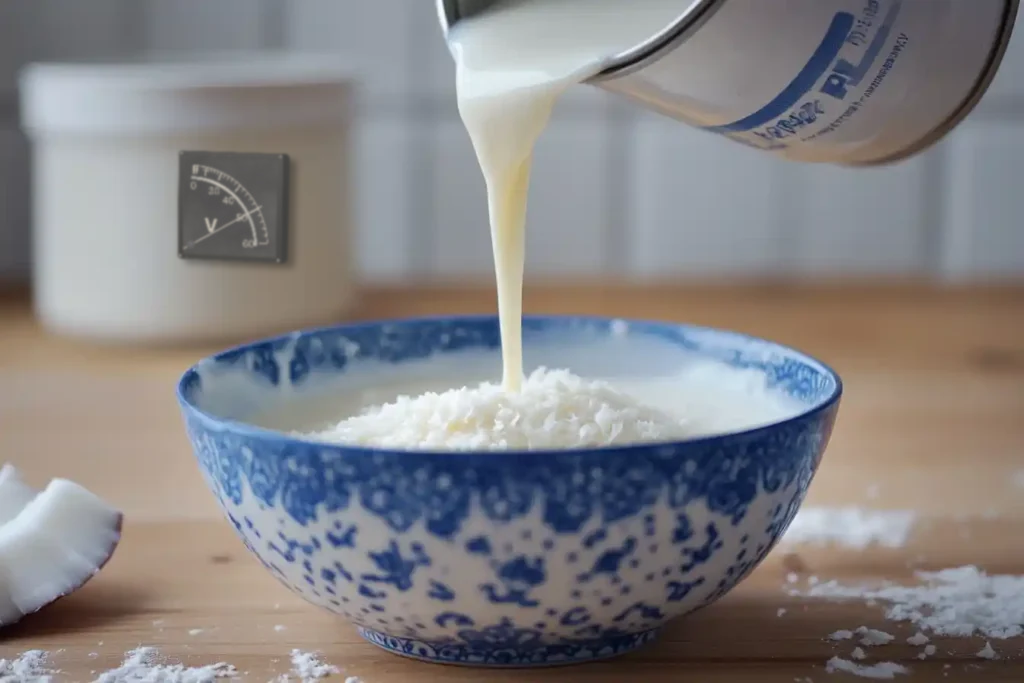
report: 50 (V)
